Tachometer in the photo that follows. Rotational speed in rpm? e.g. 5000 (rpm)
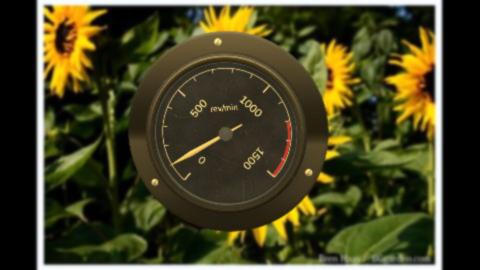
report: 100 (rpm)
